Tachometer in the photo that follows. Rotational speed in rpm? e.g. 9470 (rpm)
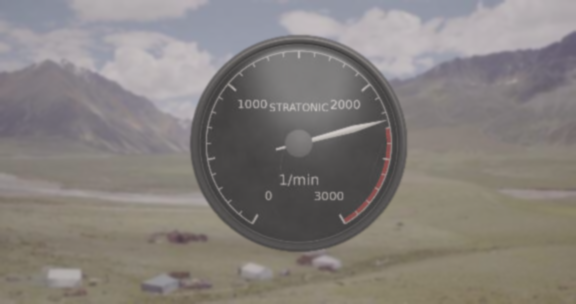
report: 2250 (rpm)
